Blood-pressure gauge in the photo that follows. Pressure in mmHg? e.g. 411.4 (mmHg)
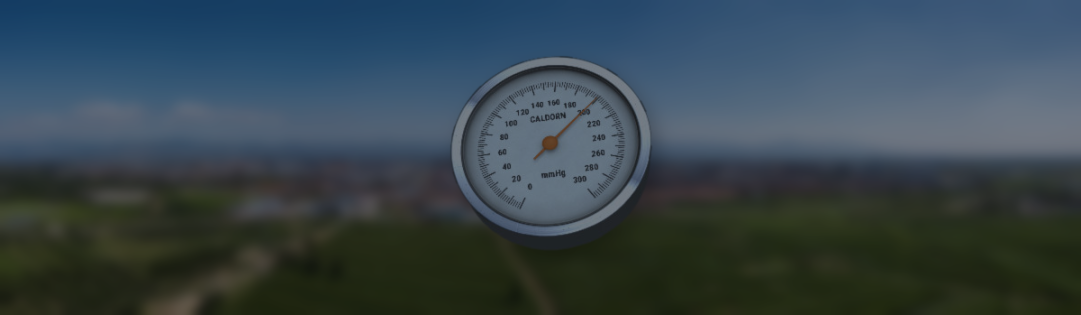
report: 200 (mmHg)
